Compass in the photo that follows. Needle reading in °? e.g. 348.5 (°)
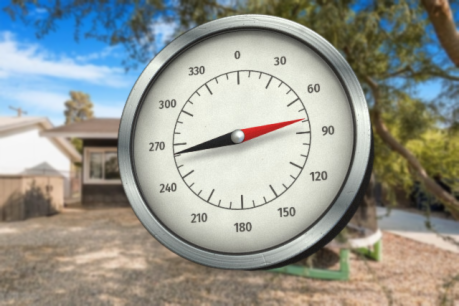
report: 80 (°)
